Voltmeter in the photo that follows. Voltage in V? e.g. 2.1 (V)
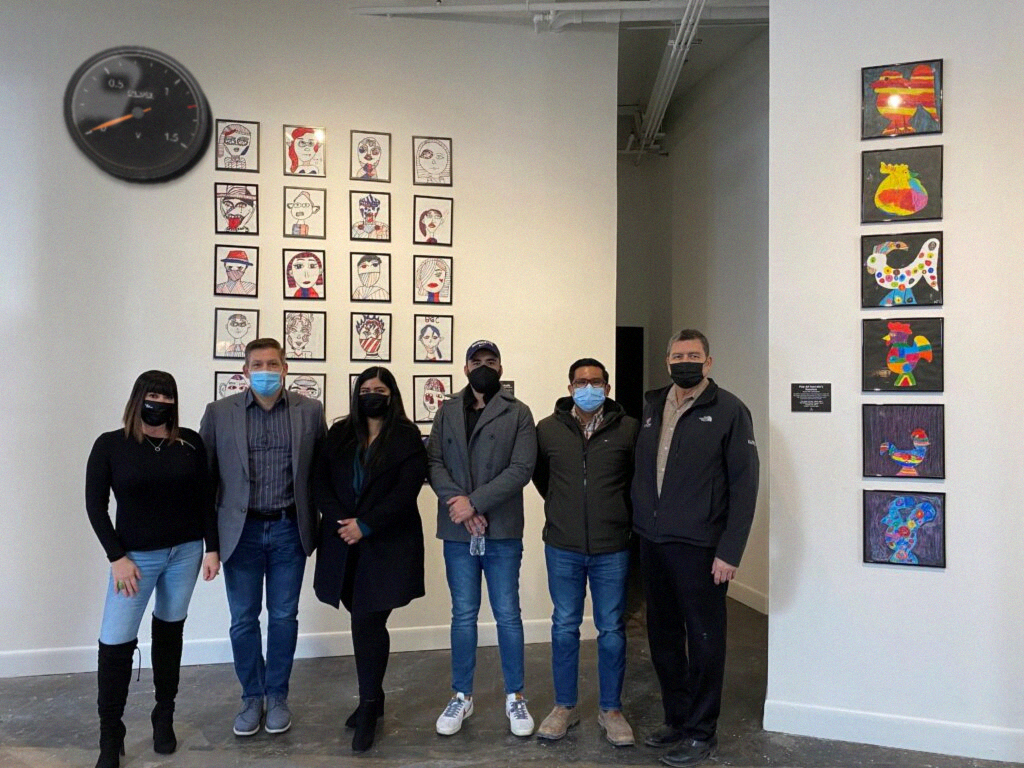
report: 0 (V)
